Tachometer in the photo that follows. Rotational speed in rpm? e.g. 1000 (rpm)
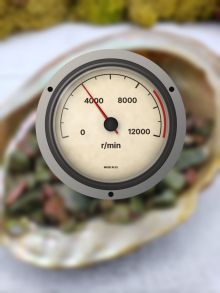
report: 4000 (rpm)
